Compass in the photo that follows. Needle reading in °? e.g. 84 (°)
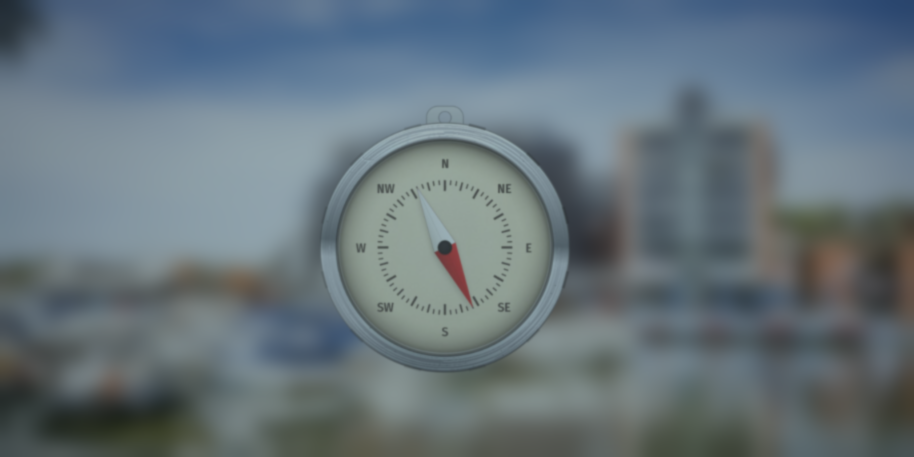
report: 155 (°)
